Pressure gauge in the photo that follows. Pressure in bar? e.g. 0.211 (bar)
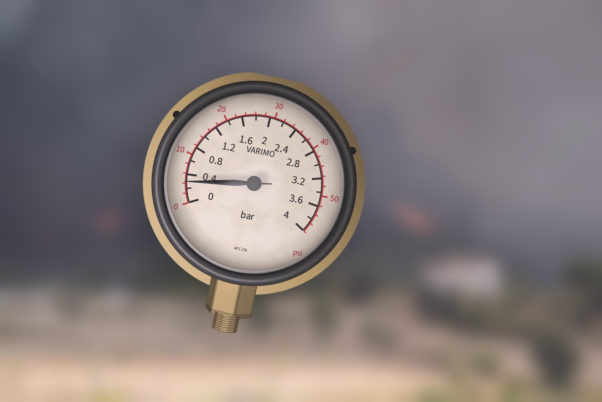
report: 0.3 (bar)
